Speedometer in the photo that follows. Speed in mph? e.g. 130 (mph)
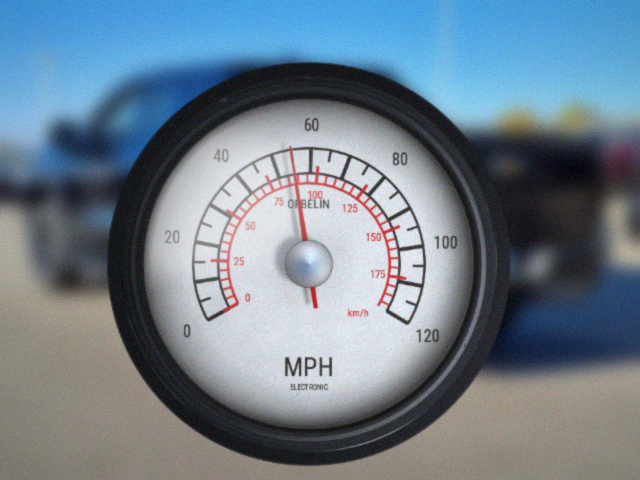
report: 55 (mph)
